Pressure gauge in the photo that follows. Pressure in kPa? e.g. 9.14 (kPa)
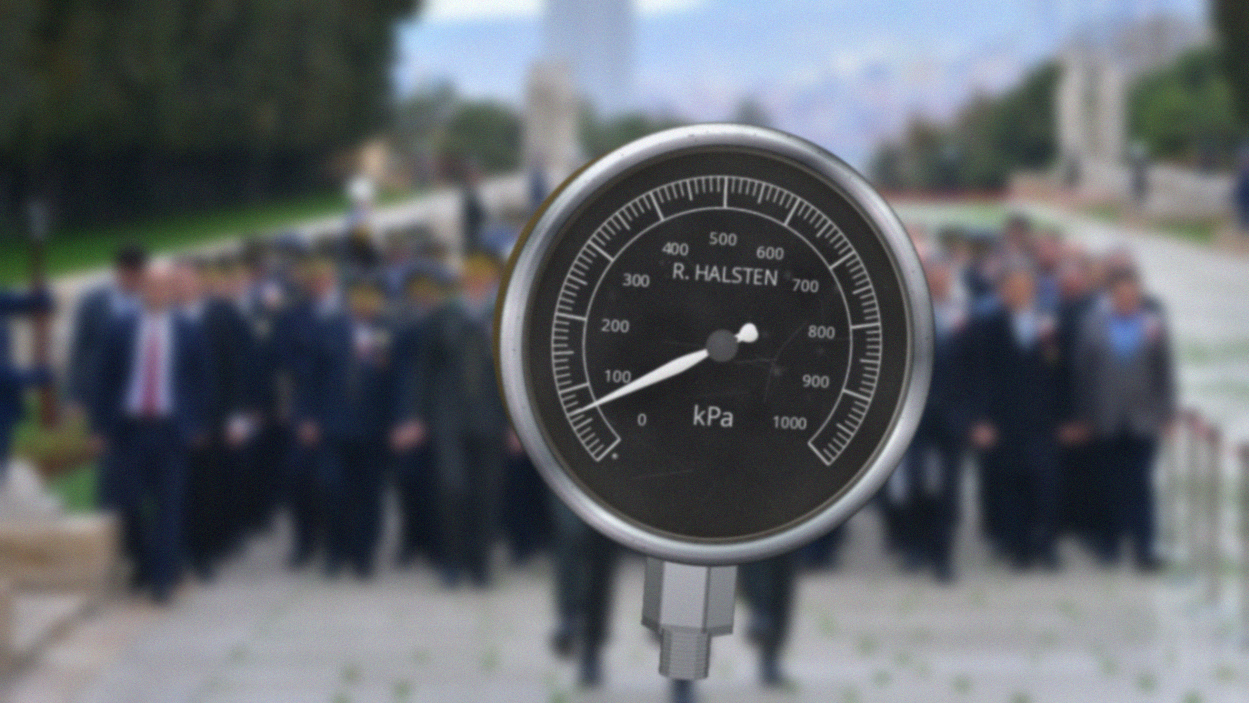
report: 70 (kPa)
